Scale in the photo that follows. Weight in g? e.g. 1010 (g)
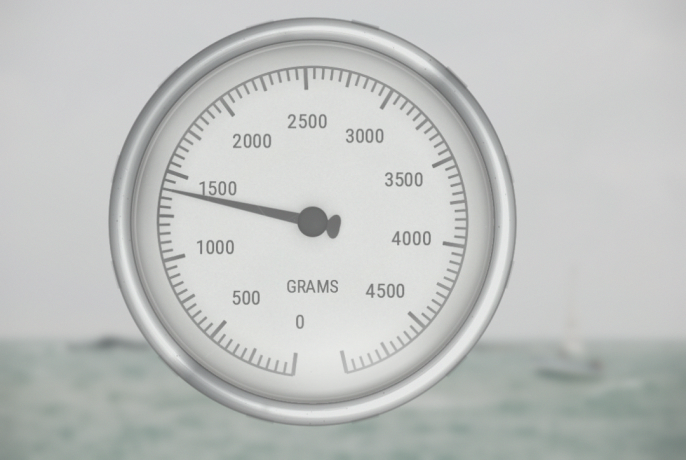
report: 1400 (g)
